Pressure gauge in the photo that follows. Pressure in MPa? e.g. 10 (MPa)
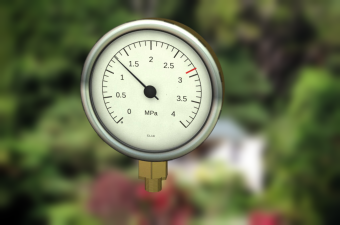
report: 1.3 (MPa)
